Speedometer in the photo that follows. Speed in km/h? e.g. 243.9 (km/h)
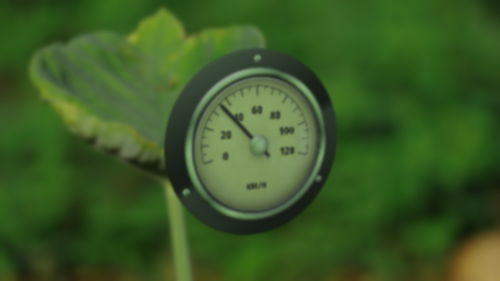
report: 35 (km/h)
